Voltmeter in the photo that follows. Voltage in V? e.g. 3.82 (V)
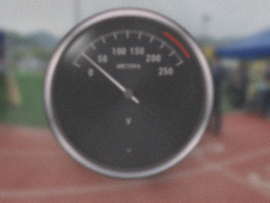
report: 25 (V)
